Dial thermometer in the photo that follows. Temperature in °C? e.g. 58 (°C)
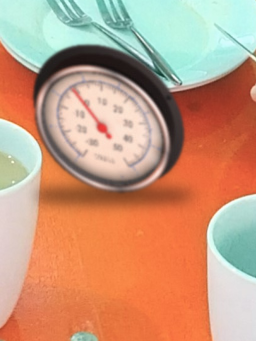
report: 0 (°C)
